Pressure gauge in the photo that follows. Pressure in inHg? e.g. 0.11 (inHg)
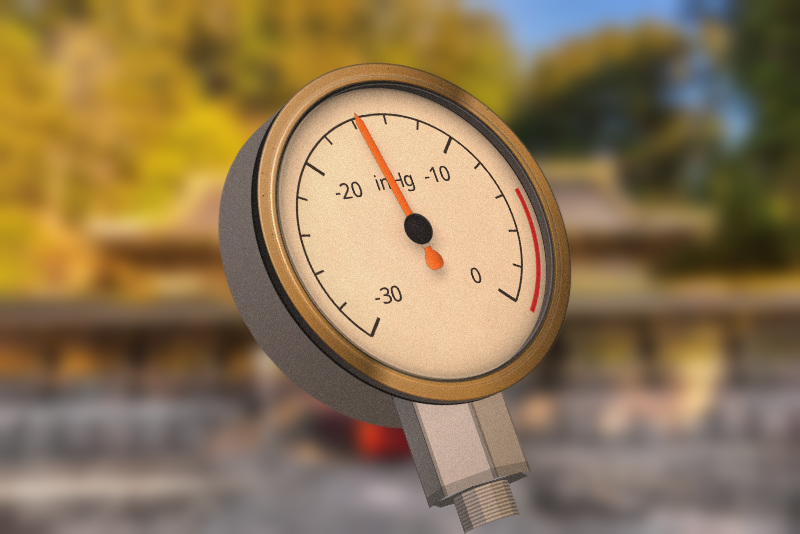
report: -16 (inHg)
